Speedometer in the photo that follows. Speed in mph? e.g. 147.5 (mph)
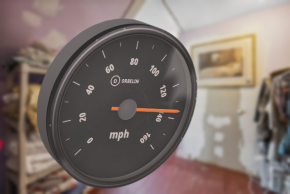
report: 135 (mph)
